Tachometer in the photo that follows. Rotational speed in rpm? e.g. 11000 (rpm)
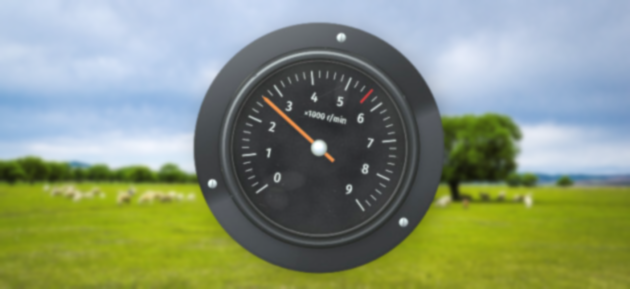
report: 2600 (rpm)
